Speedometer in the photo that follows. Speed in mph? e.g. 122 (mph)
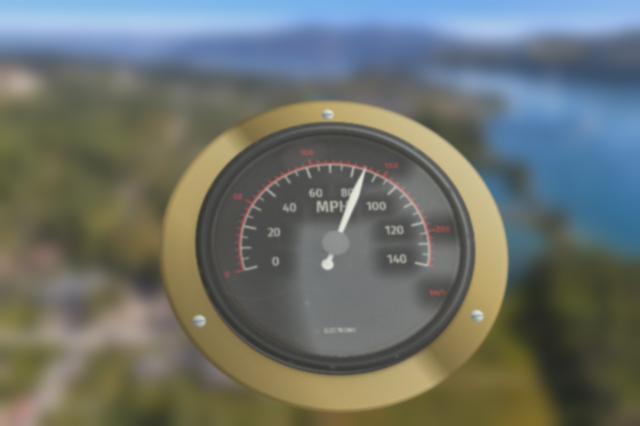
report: 85 (mph)
